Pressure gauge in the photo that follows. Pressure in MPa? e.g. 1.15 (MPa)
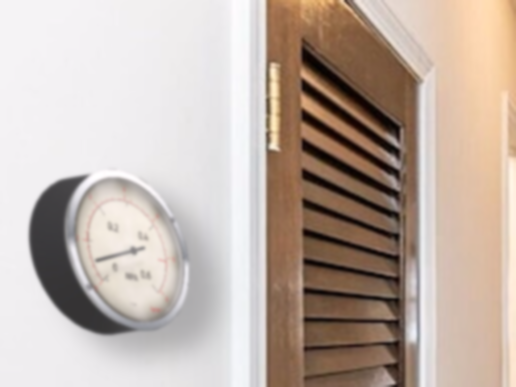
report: 0.05 (MPa)
